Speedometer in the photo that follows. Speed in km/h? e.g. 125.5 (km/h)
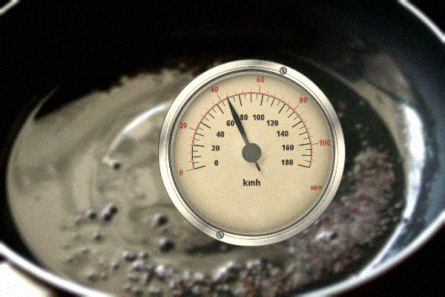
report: 70 (km/h)
